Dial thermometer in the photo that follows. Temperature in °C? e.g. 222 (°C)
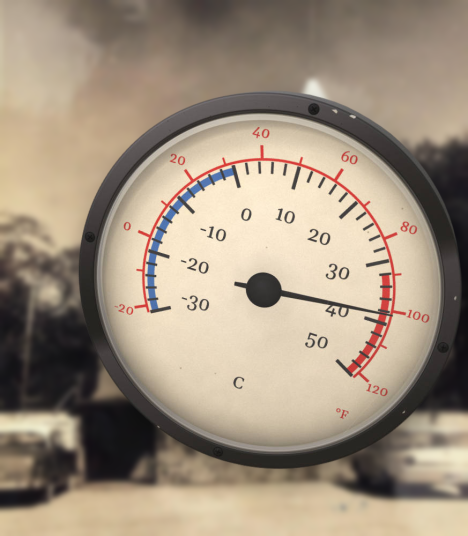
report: 38 (°C)
